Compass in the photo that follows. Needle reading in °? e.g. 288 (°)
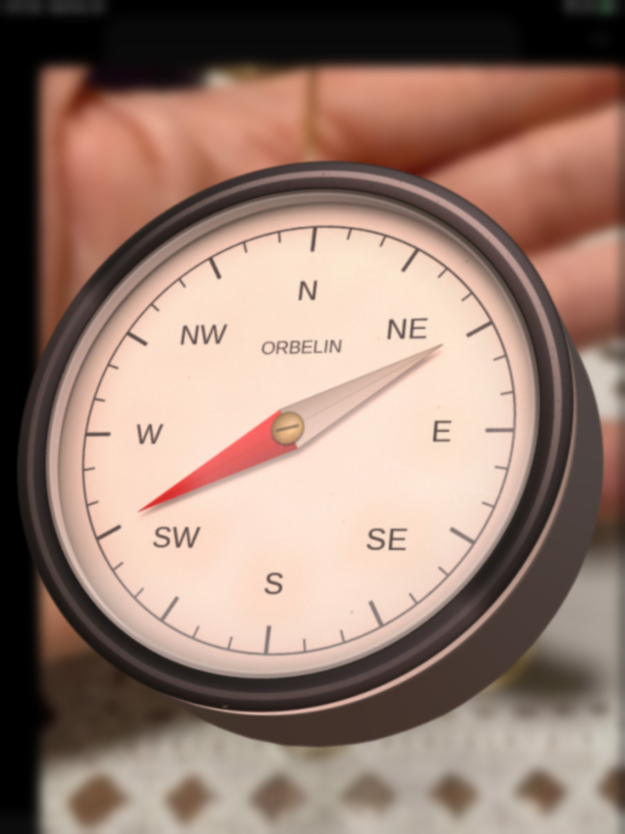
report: 240 (°)
